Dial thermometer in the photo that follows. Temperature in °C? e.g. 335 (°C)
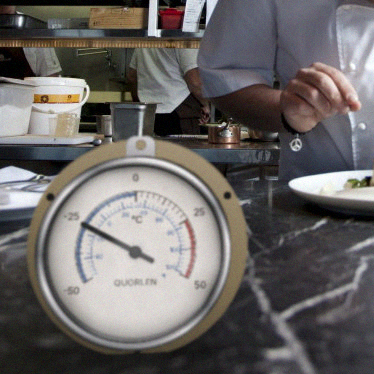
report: -25 (°C)
